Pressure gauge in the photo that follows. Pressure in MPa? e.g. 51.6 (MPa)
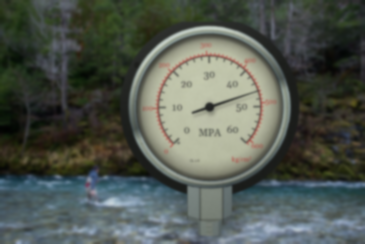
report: 46 (MPa)
